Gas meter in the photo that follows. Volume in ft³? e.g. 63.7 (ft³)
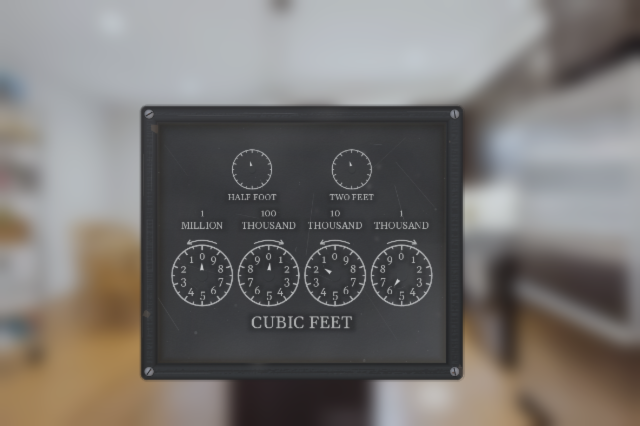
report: 1600 (ft³)
